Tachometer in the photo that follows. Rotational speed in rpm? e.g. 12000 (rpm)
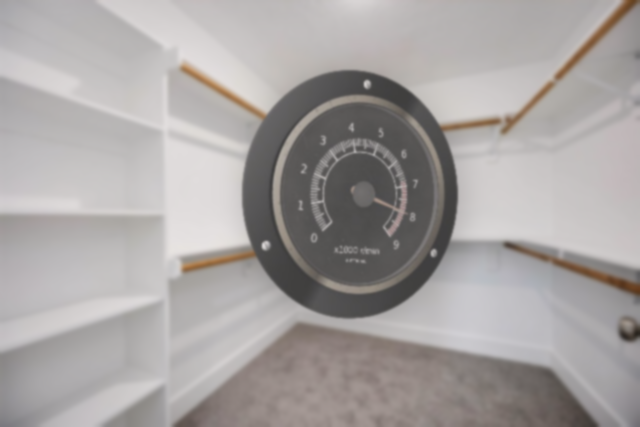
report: 8000 (rpm)
